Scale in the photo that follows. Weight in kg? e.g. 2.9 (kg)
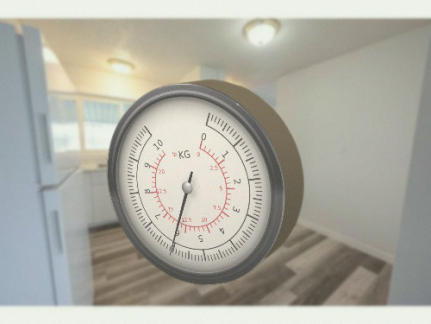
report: 6 (kg)
